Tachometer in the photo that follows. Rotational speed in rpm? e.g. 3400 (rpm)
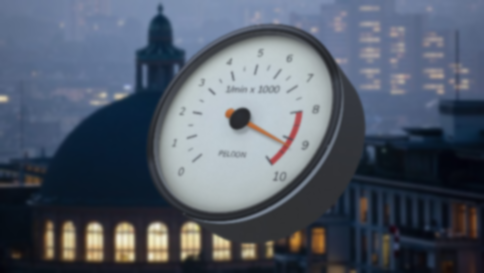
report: 9250 (rpm)
